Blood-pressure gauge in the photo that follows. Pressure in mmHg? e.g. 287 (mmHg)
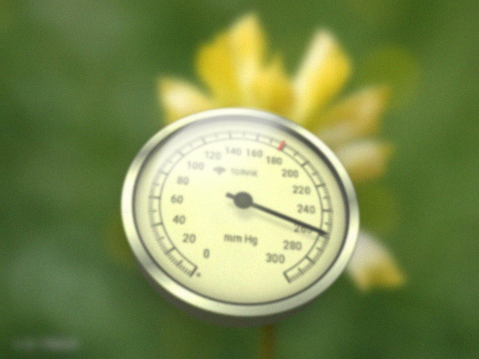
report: 260 (mmHg)
